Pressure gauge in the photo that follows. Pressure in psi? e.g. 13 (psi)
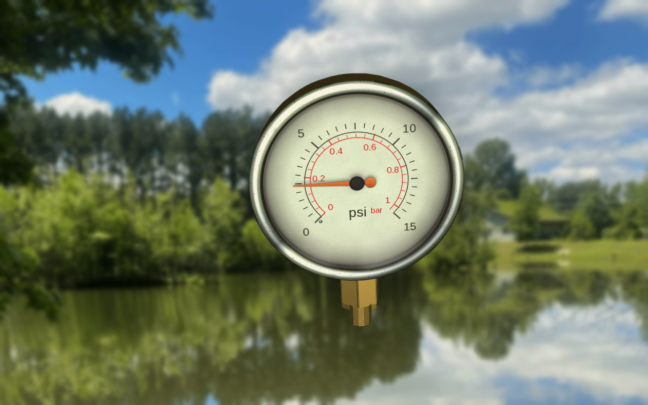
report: 2.5 (psi)
